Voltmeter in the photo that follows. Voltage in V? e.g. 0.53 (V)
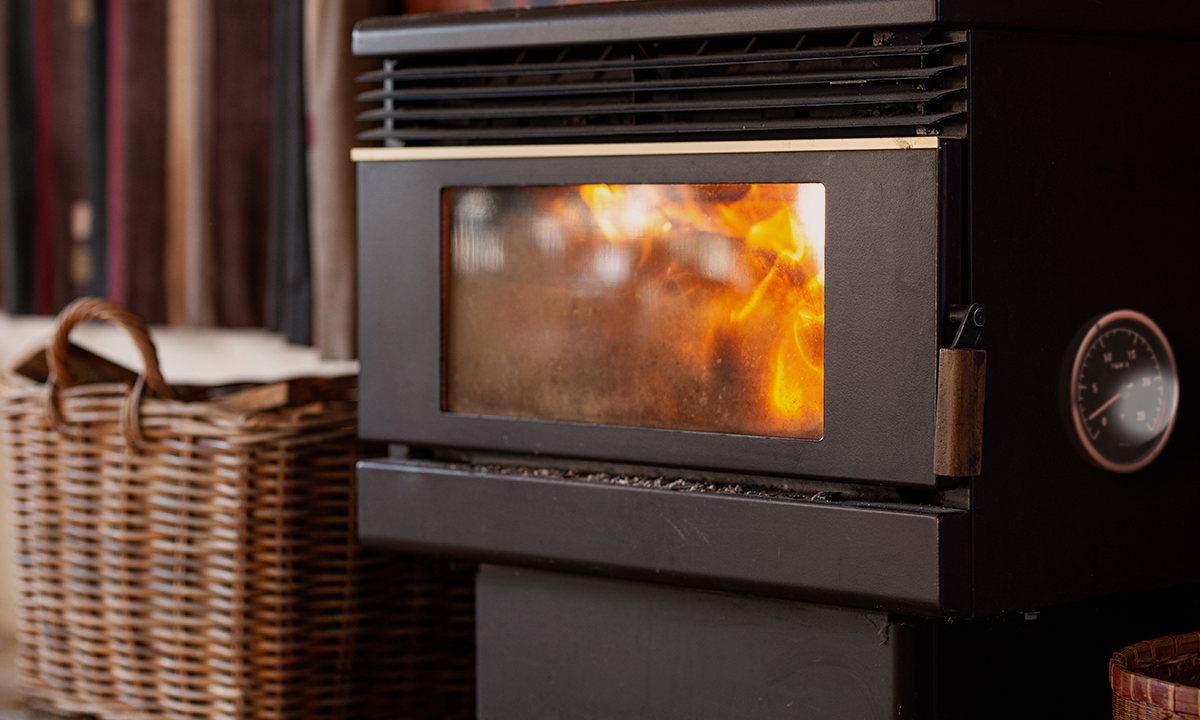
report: 2 (V)
